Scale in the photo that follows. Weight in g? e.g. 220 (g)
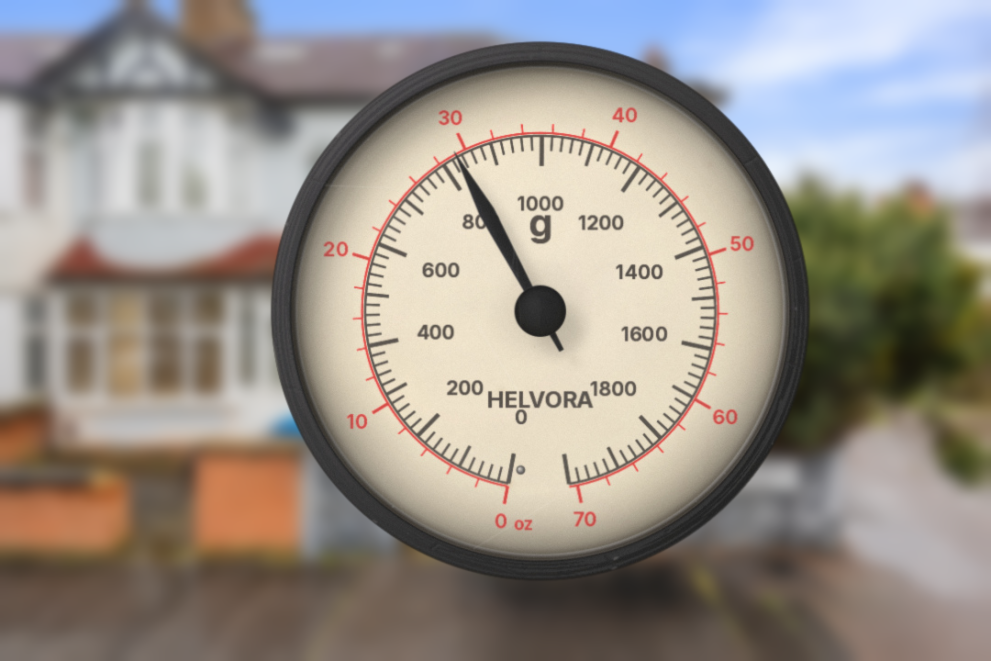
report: 830 (g)
